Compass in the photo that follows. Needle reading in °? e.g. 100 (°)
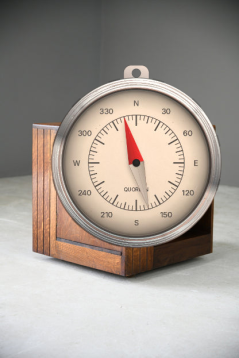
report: 345 (°)
